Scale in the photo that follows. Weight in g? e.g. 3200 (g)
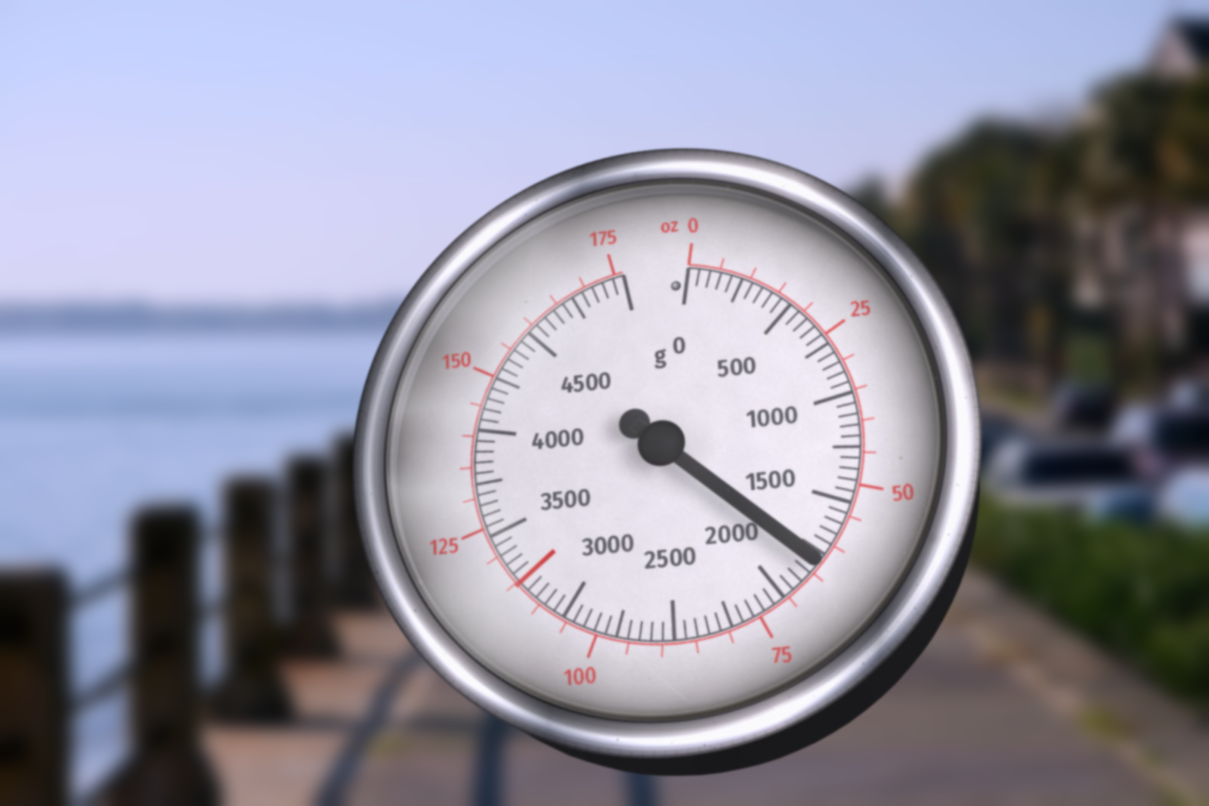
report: 1800 (g)
